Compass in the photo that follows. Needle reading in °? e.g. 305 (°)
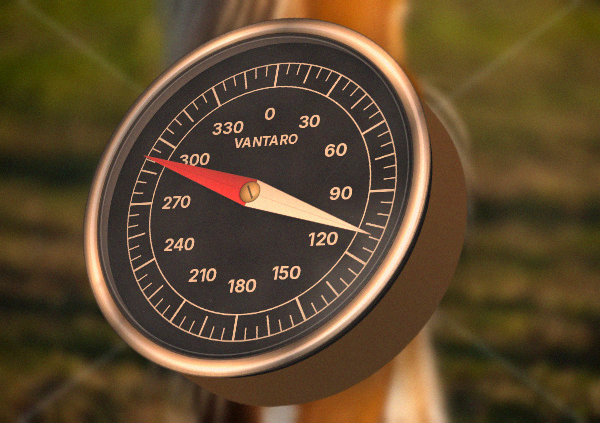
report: 290 (°)
